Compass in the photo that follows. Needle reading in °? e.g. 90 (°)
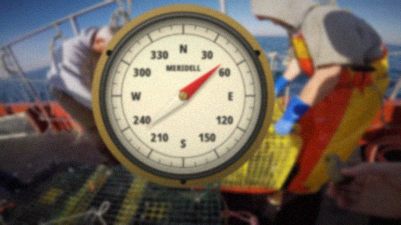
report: 50 (°)
